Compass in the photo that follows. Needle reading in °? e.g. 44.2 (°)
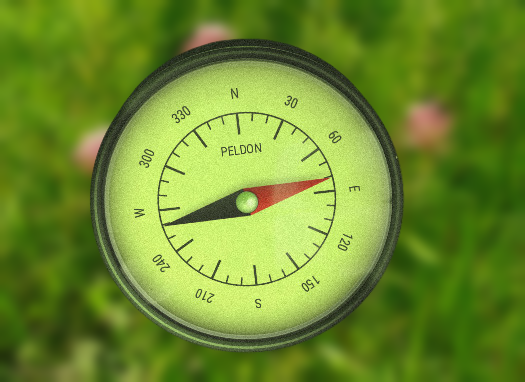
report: 80 (°)
